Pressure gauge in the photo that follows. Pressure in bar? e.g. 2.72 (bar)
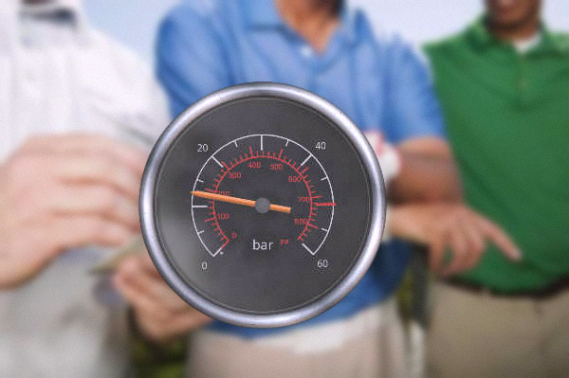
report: 12.5 (bar)
